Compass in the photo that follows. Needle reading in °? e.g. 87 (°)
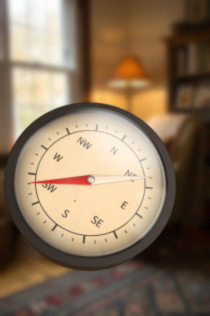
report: 230 (°)
